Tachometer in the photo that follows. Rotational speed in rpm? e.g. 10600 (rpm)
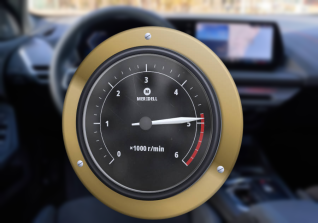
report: 4900 (rpm)
